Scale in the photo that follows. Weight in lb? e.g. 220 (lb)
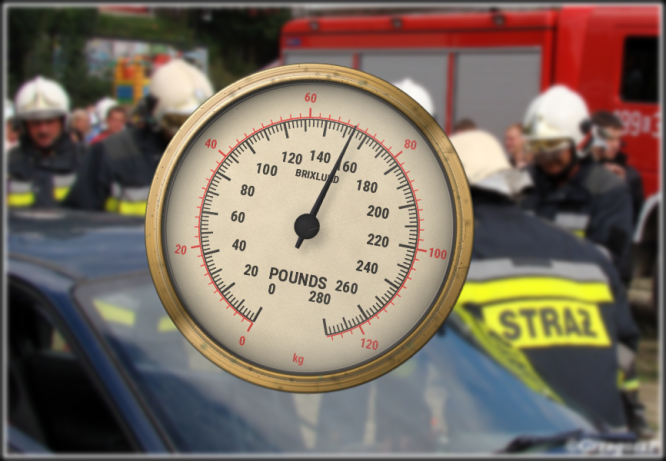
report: 154 (lb)
